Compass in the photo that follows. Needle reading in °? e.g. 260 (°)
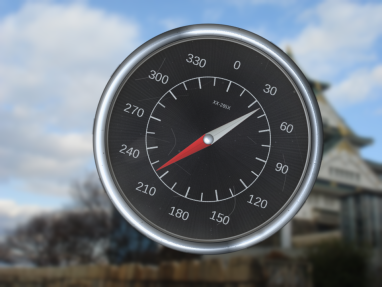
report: 217.5 (°)
